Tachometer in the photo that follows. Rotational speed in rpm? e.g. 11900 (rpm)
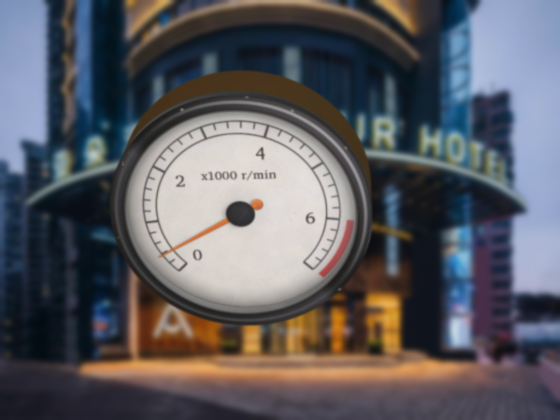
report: 400 (rpm)
